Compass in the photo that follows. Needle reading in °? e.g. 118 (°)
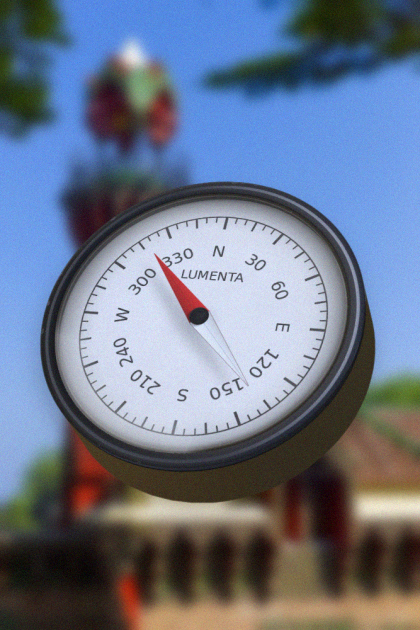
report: 317.5 (°)
